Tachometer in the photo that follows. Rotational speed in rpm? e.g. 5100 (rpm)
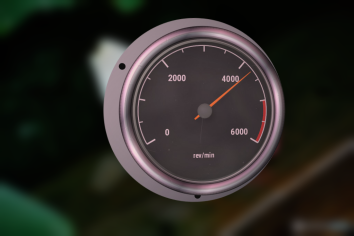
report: 4250 (rpm)
